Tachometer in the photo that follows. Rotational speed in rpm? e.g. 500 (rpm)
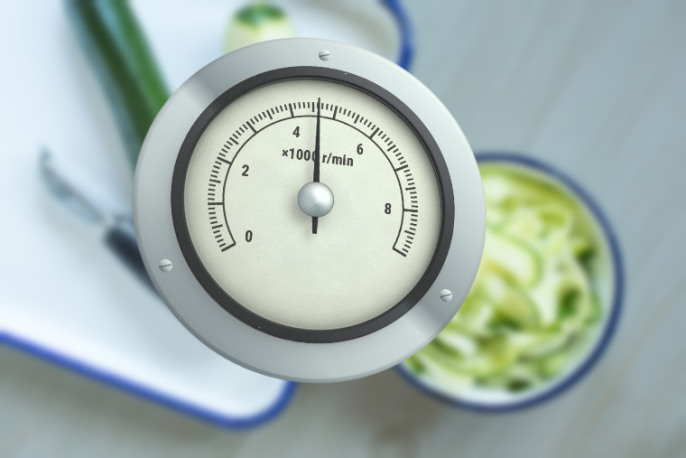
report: 4600 (rpm)
